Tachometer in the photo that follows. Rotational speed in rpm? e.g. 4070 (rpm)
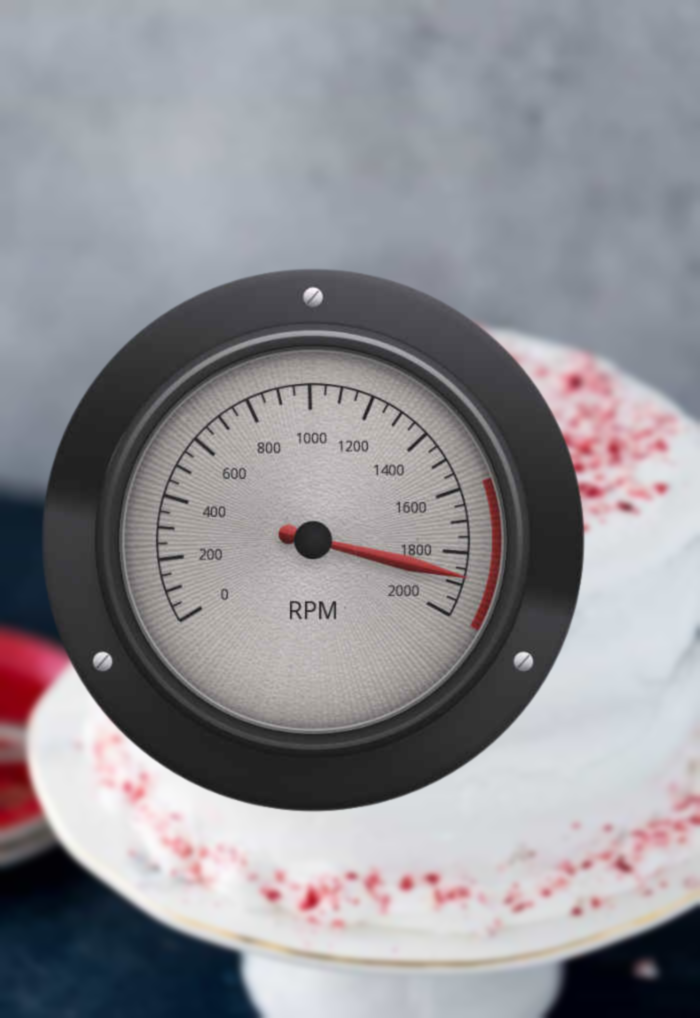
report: 1875 (rpm)
